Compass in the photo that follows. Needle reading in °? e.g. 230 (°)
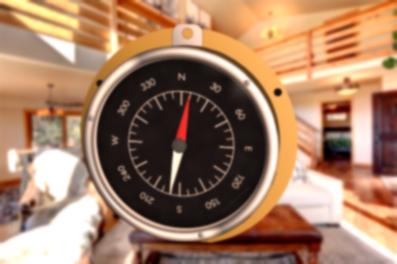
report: 10 (°)
